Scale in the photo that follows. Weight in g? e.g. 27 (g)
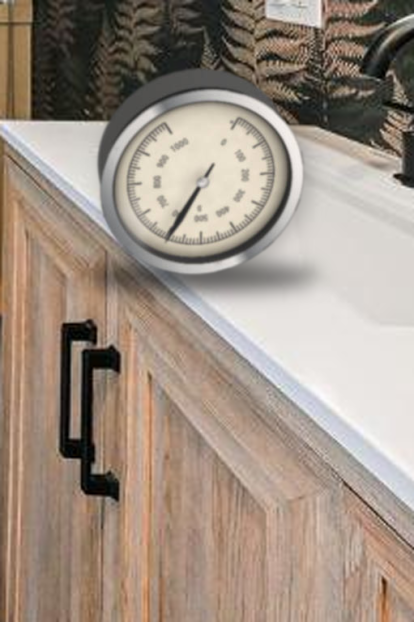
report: 600 (g)
